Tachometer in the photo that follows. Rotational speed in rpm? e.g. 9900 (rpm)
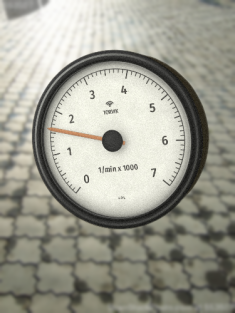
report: 1600 (rpm)
